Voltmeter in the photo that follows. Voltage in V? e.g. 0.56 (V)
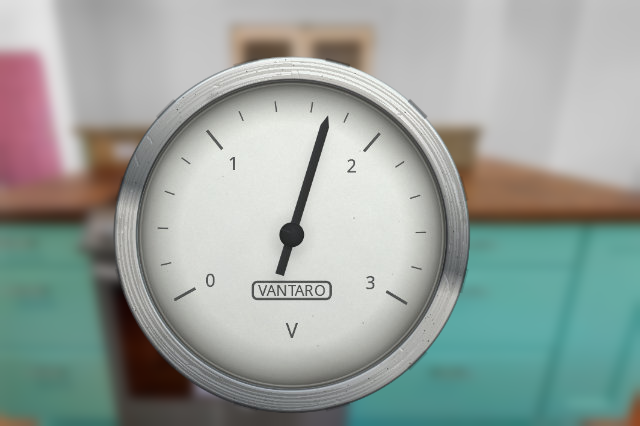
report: 1.7 (V)
